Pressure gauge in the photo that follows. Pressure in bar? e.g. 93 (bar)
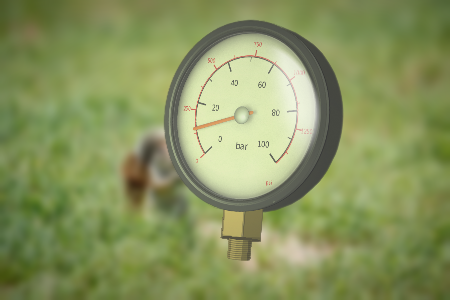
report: 10 (bar)
